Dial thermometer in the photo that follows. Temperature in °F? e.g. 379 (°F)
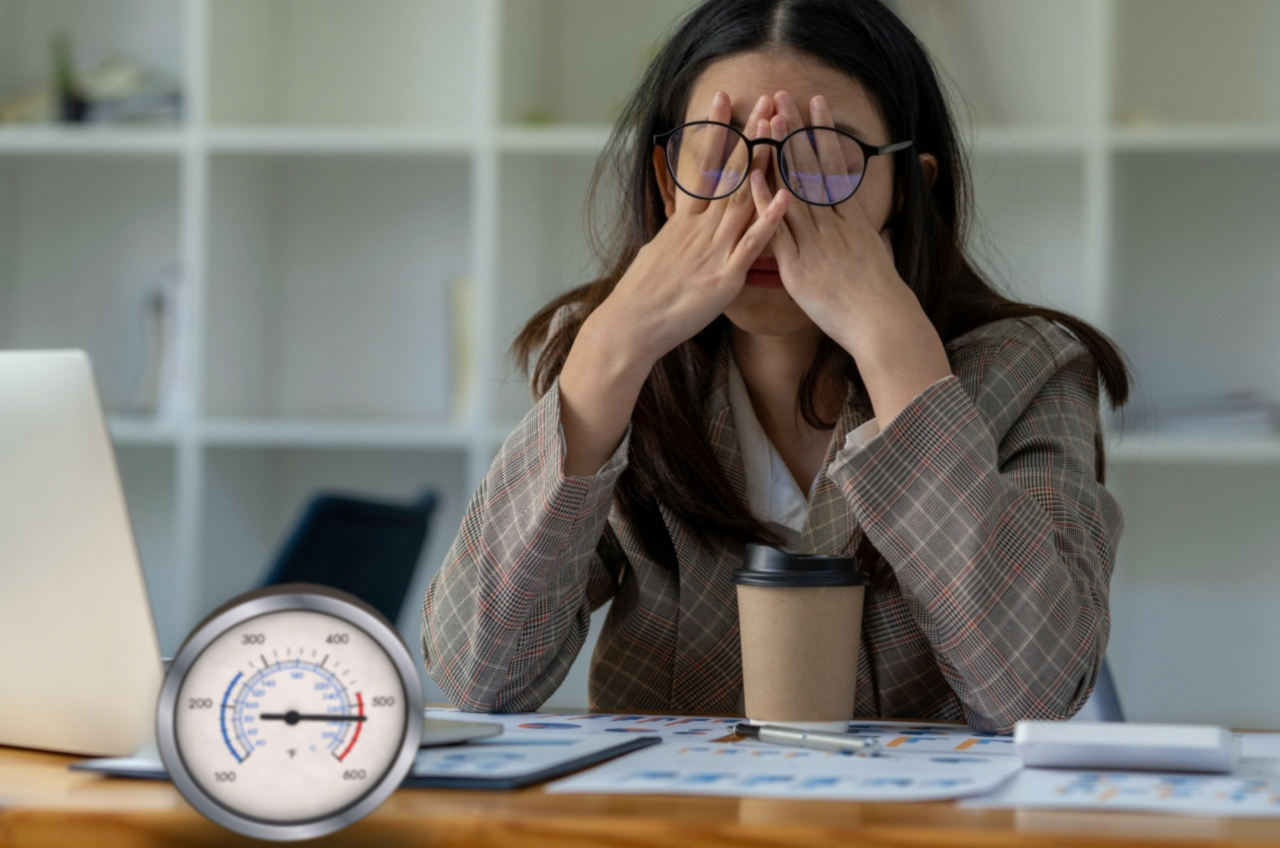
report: 520 (°F)
